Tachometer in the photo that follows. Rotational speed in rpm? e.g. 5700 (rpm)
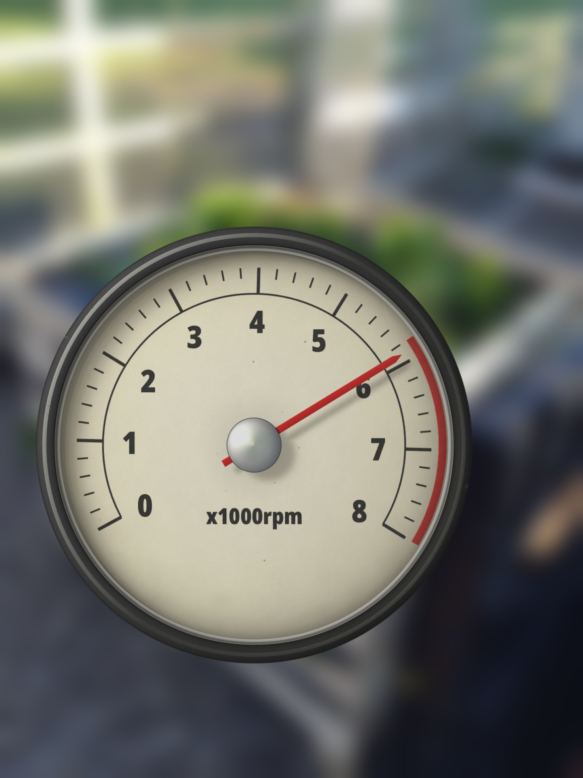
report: 5900 (rpm)
